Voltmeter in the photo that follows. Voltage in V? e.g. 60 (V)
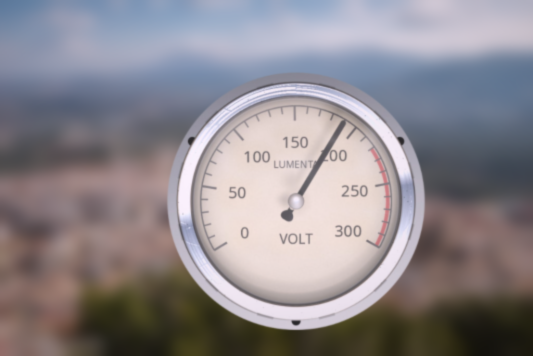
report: 190 (V)
